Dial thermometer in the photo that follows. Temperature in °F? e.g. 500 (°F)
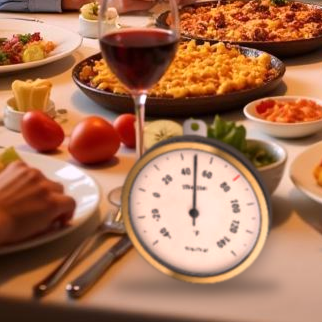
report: 50 (°F)
